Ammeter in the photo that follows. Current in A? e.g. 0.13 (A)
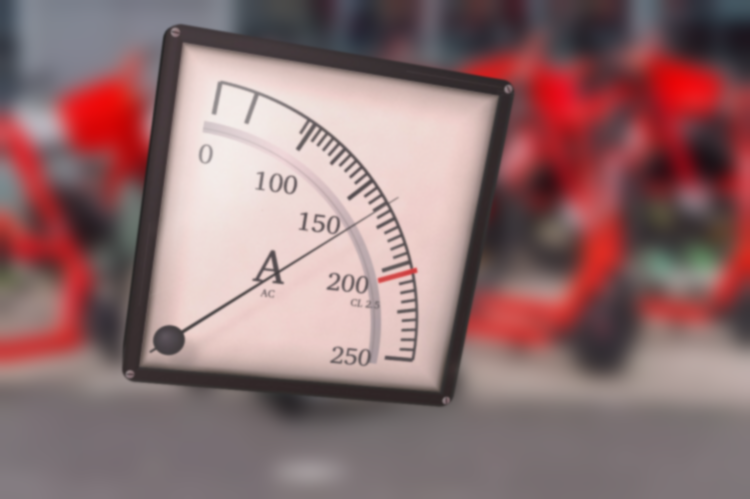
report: 165 (A)
